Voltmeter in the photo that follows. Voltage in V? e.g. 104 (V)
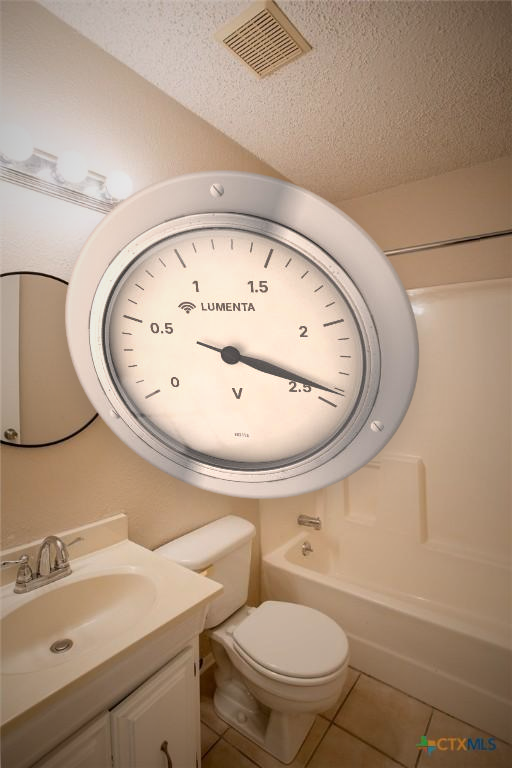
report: 2.4 (V)
